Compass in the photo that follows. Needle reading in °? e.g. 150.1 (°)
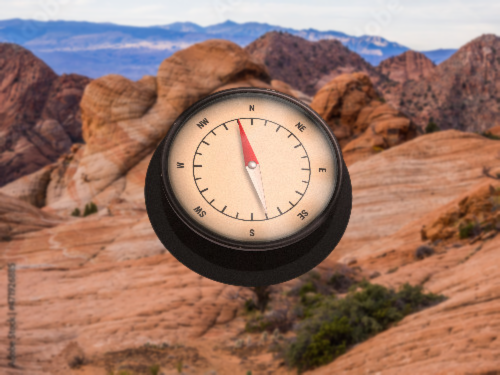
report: 345 (°)
